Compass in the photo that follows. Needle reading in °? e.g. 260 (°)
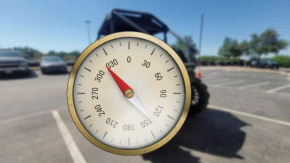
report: 320 (°)
